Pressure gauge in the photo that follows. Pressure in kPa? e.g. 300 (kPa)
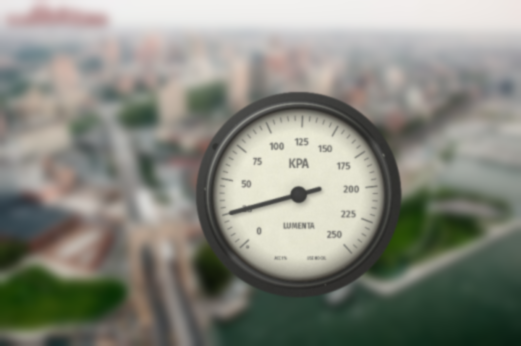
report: 25 (kPa)
